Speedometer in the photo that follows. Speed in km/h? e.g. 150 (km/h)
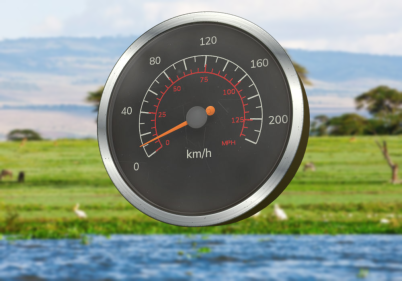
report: 10 (km/h)
